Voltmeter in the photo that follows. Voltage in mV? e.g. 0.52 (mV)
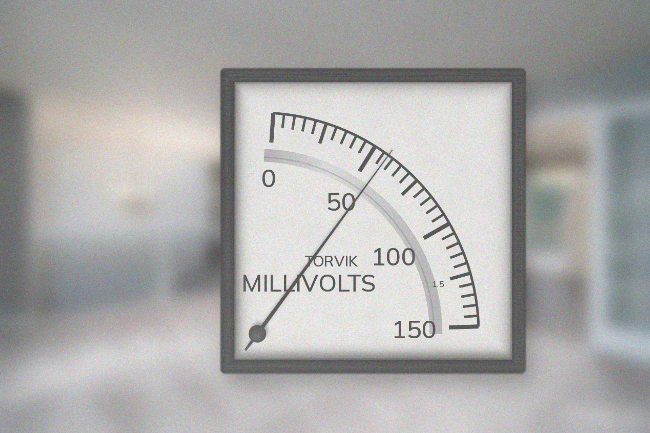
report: 57.5 (mV)
